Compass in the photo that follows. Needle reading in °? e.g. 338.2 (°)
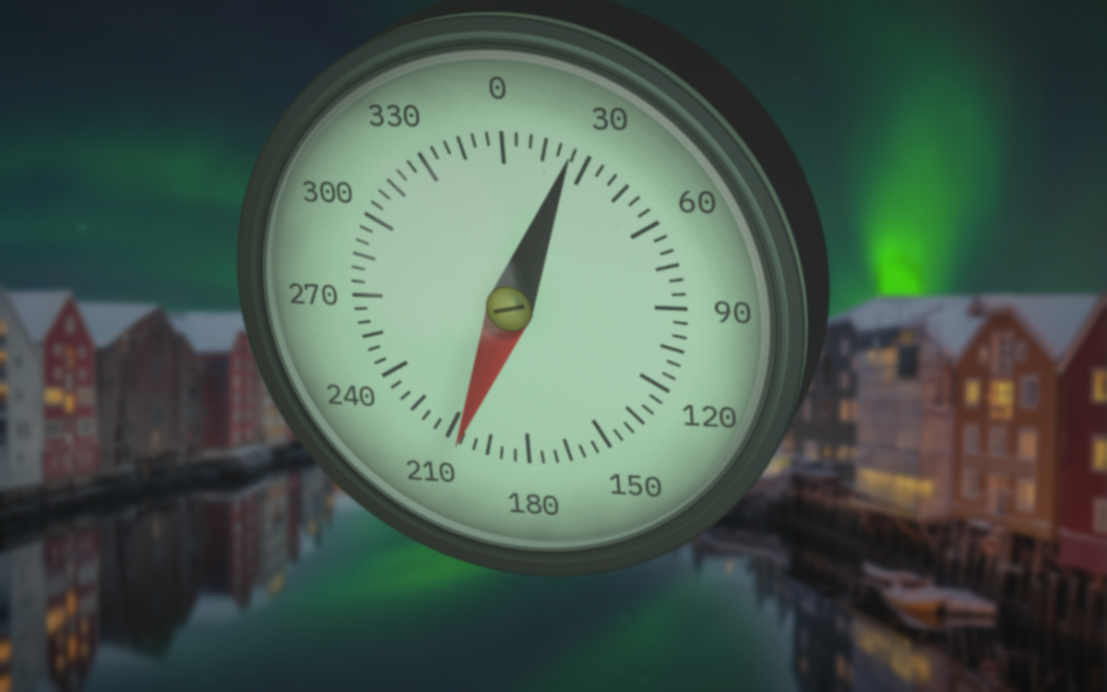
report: 205 (°)
